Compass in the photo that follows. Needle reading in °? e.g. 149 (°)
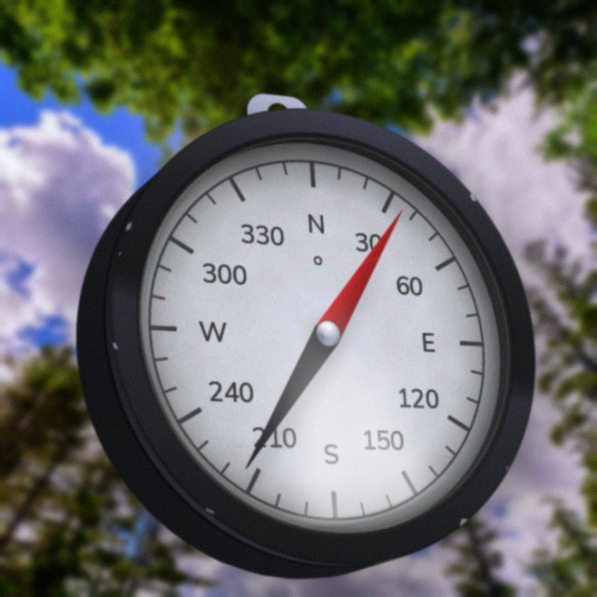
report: 35 (°)
